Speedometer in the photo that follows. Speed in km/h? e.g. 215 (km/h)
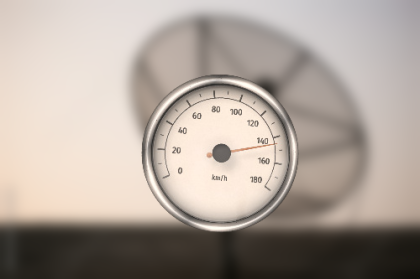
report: 145 (km/h)
